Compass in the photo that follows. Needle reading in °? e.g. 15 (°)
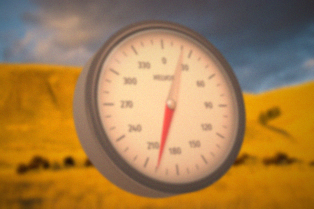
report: 200 (°)
